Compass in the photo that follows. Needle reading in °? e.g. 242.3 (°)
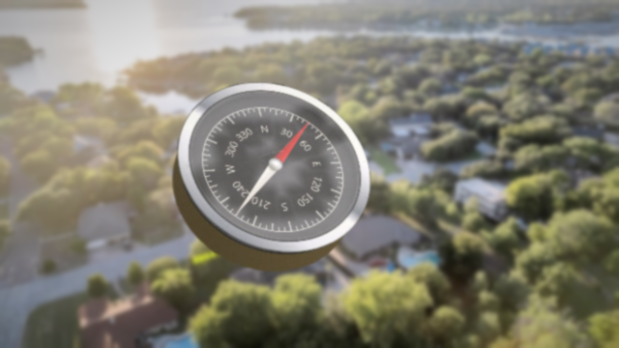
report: 45 (°)
